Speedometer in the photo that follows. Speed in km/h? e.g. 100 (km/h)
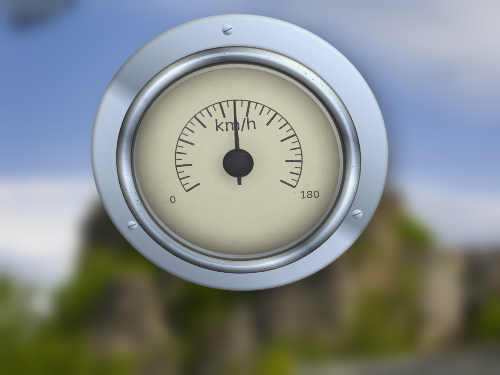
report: 90 (km/h)
